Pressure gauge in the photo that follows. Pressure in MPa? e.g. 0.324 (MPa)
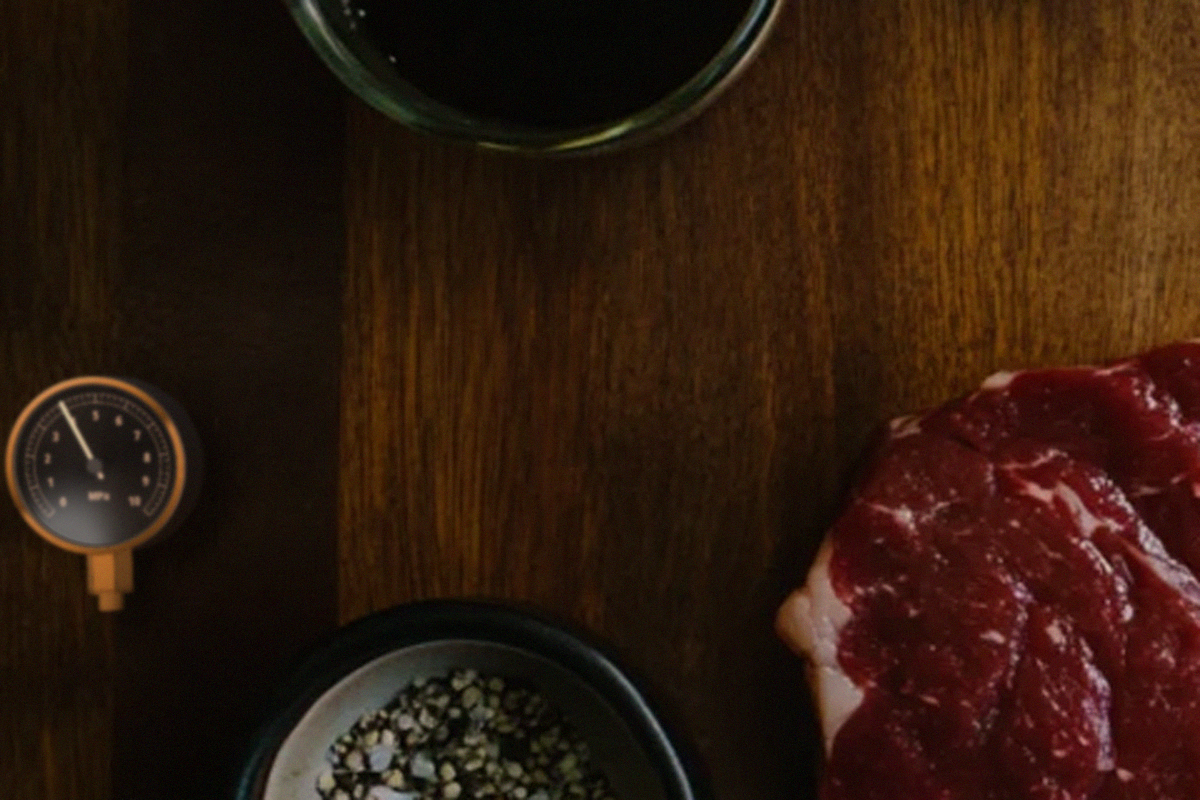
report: 4 (MPa)
